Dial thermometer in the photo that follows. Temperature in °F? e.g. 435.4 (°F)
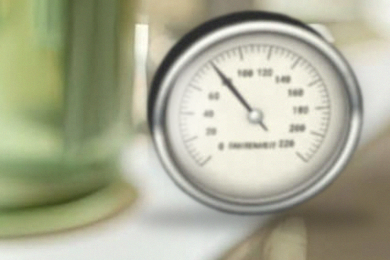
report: 80 (°F)
